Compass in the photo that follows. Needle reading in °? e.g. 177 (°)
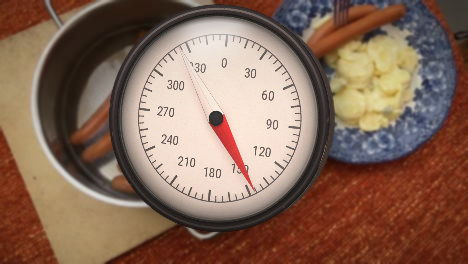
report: 145 (°)
